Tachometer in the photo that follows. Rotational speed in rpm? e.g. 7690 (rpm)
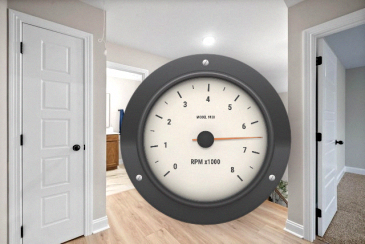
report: 6500 (rpm)
